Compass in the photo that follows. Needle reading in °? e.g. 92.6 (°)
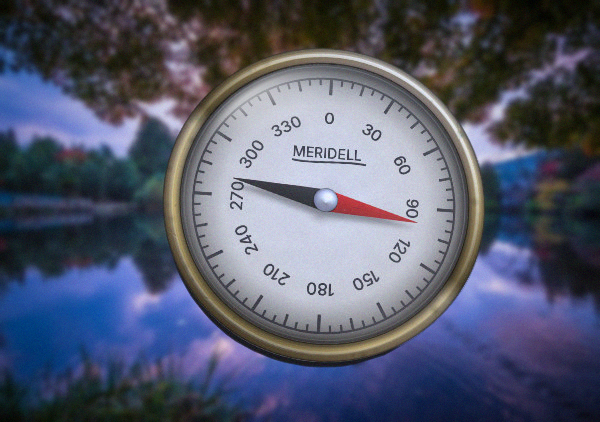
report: 100 (°)
